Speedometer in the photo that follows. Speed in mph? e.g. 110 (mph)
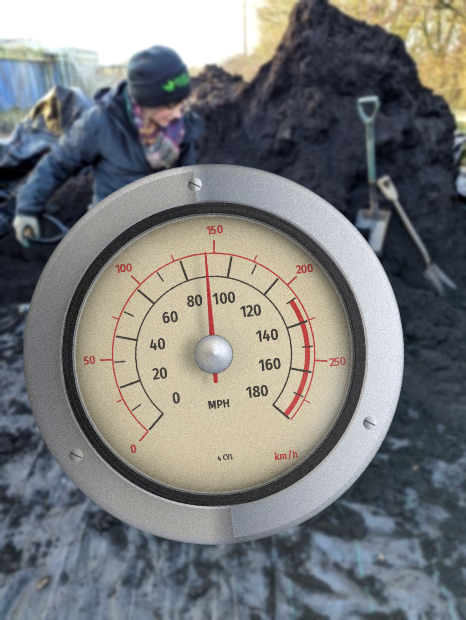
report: 90 (mph)
